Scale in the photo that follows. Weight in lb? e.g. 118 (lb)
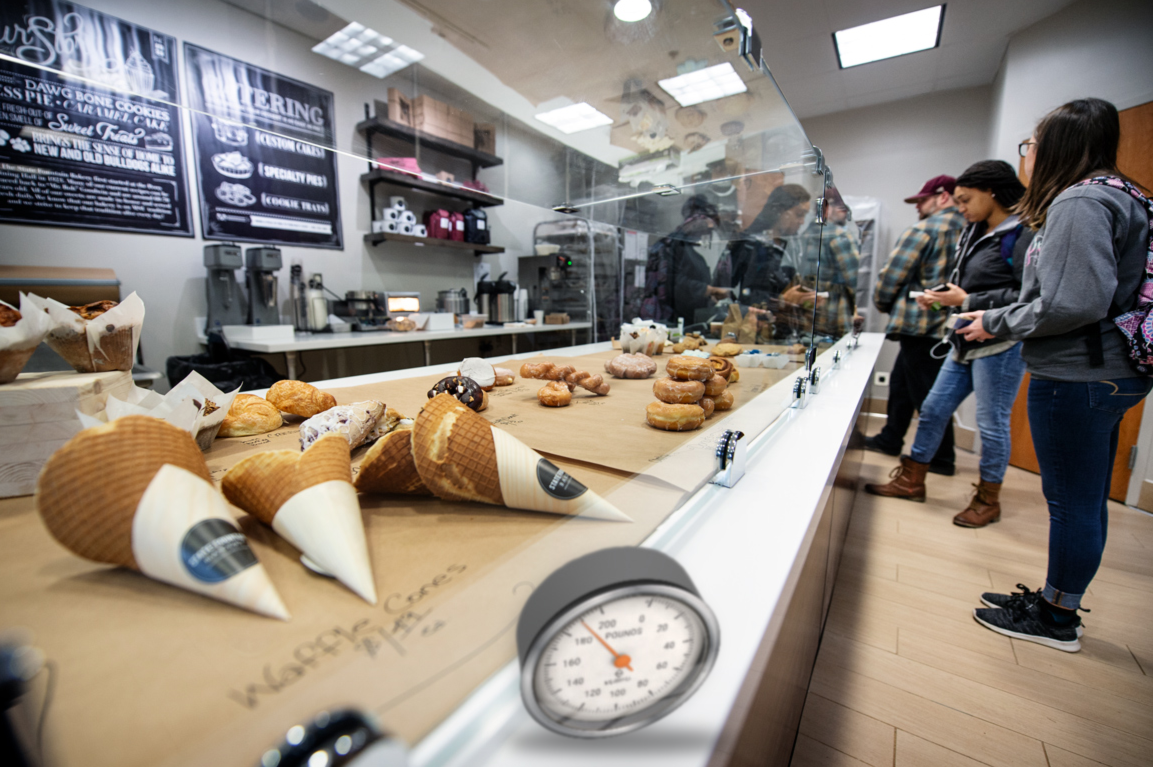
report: 190 (lb)
